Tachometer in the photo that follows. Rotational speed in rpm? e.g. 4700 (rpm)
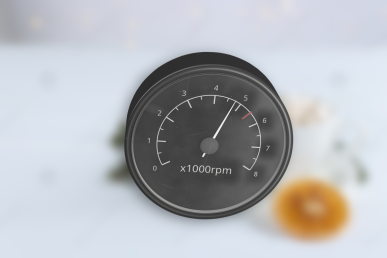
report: 4750 (rpm)
